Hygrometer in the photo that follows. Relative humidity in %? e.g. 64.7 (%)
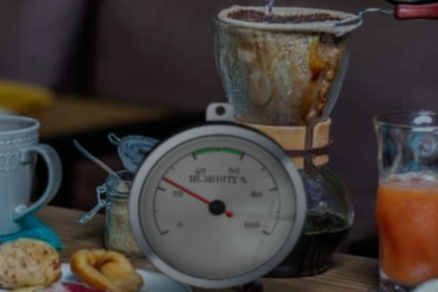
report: 25 (%)
